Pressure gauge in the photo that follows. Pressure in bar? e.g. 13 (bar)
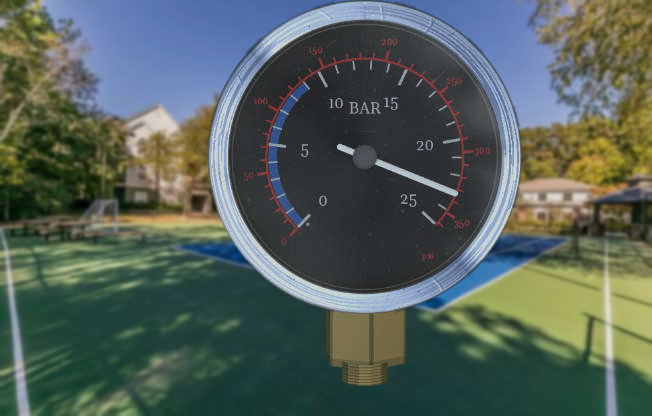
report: 23 (bar)
